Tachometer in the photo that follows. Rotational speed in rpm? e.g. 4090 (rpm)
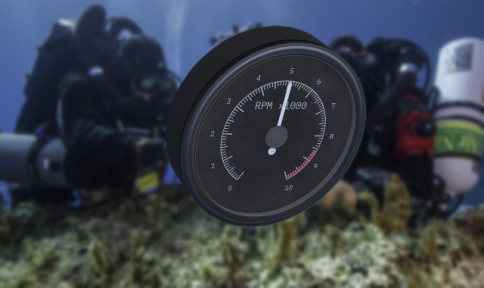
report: 5000 (rpm)
